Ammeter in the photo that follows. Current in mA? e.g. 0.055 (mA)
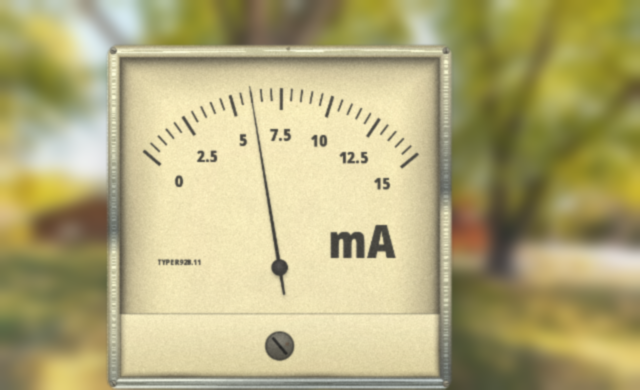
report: 6 (mA)
